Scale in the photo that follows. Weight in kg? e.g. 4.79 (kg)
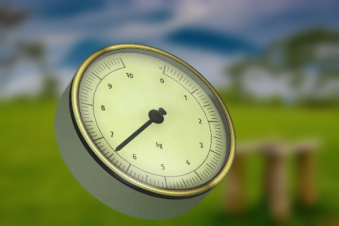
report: 6.5 (kg)
